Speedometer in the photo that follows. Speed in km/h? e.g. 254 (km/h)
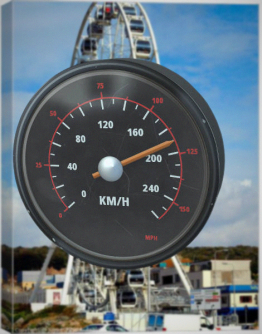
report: 190 (km/h)
